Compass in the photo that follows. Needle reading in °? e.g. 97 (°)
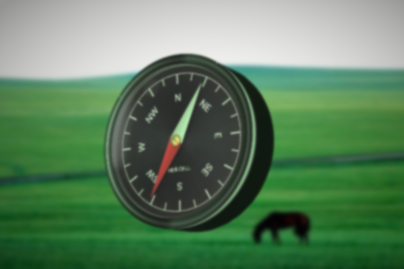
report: 210 (°)
